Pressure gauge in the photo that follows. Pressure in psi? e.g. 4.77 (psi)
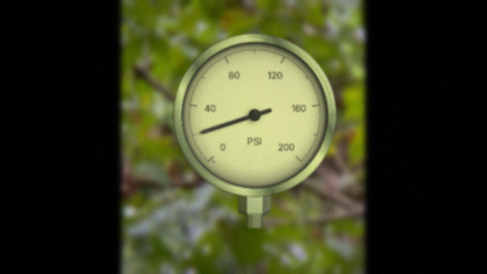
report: 20 (psi)
